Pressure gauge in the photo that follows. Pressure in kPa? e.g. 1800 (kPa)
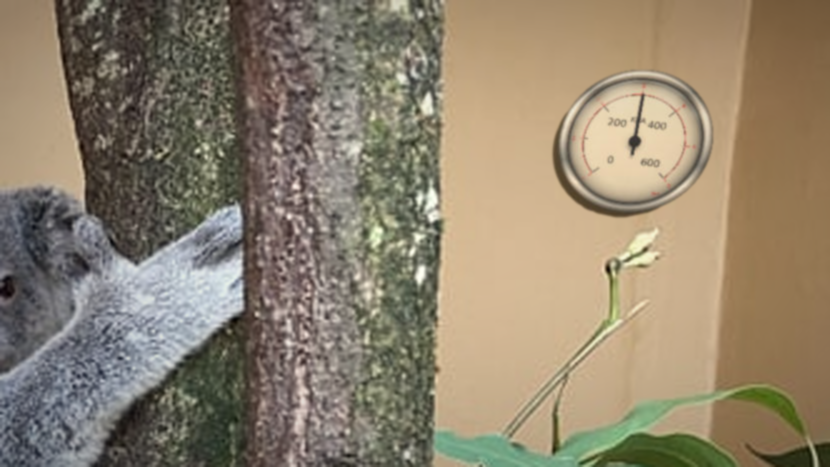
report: 300 (kPa)
